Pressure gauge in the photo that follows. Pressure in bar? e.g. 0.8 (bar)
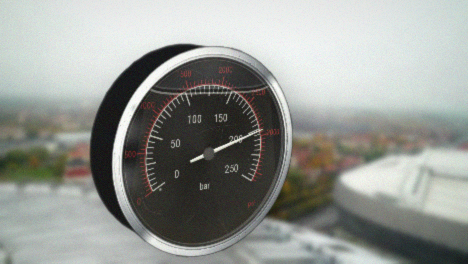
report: 200 (bar)
